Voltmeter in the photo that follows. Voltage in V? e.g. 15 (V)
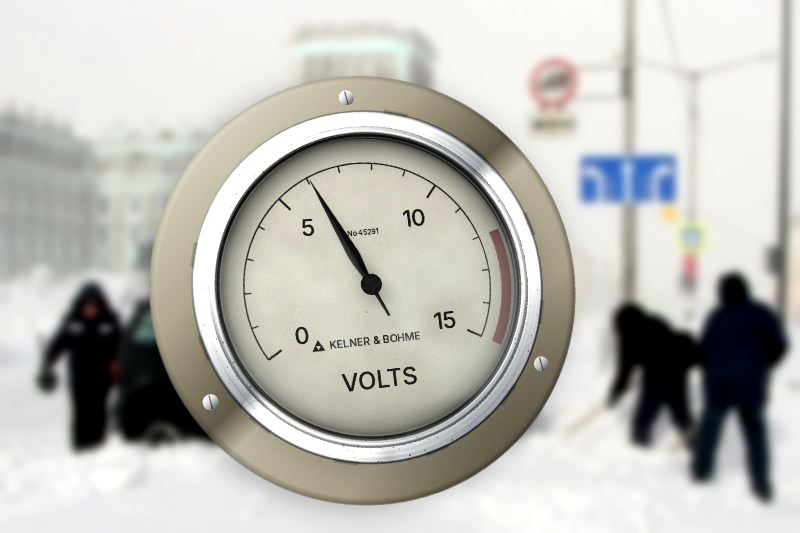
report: 6 (V)
